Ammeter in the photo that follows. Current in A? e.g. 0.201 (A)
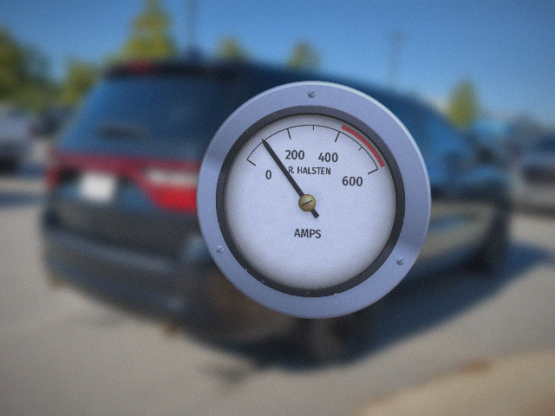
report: 100 (A)
